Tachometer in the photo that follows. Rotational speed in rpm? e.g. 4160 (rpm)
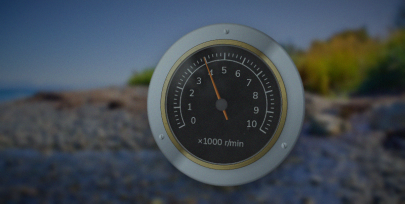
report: 4000 (rpm)
